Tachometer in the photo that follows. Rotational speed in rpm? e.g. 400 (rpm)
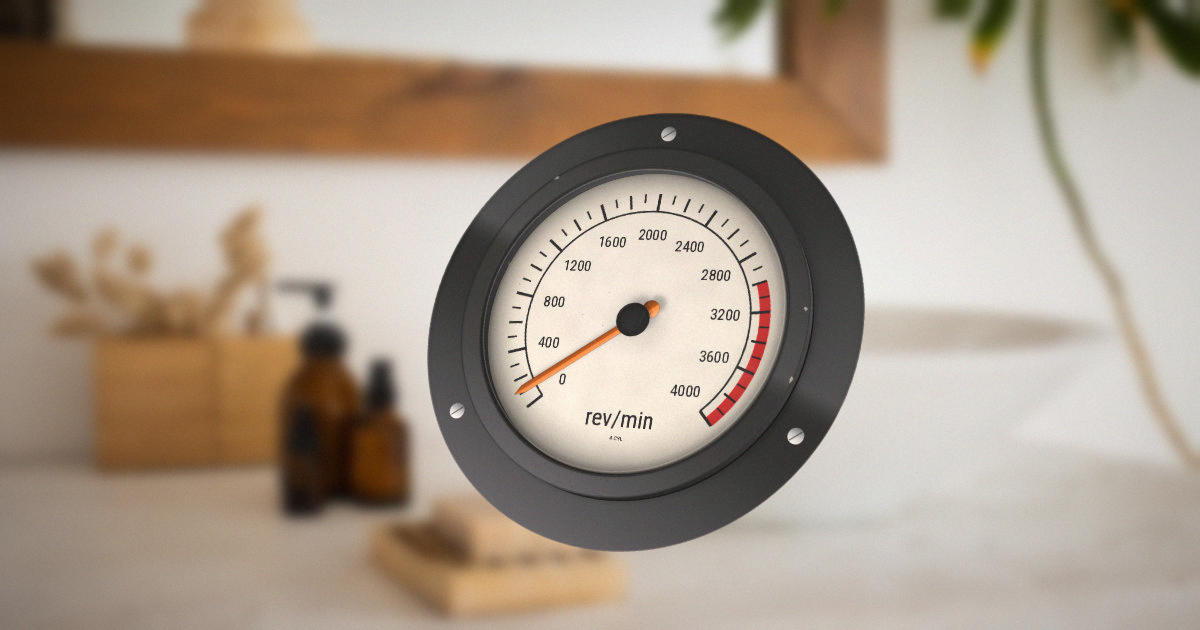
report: 100 (rpm)
